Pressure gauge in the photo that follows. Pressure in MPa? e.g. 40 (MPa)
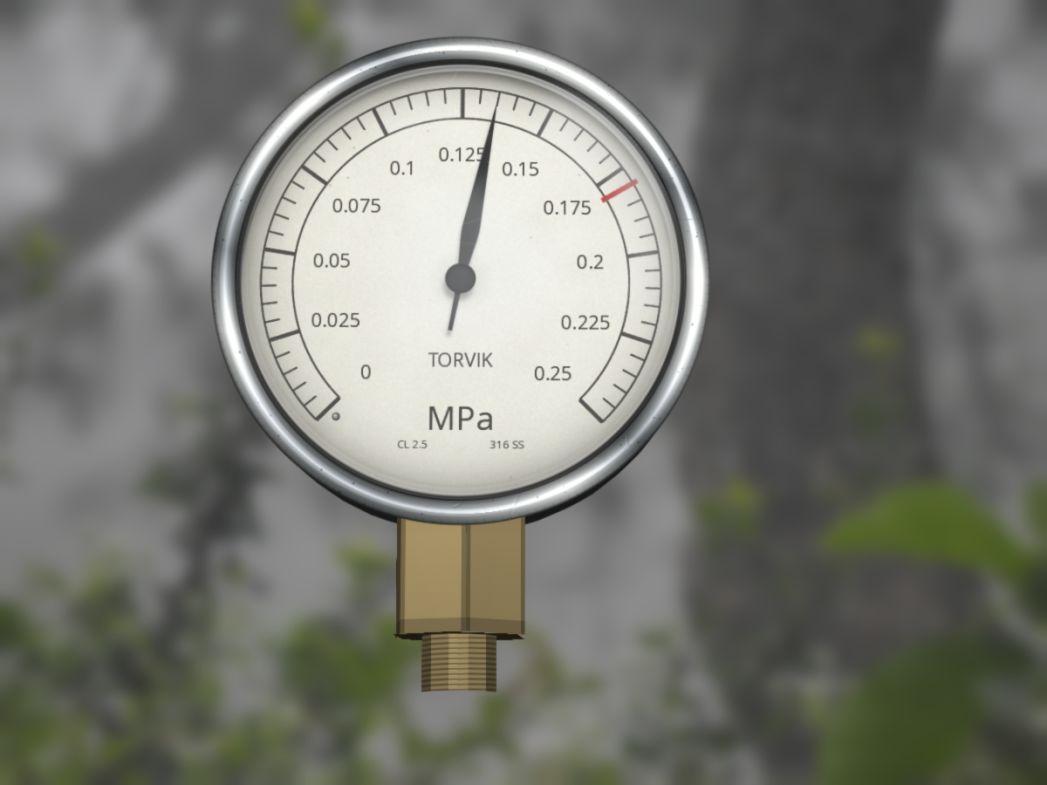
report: 0.135 (MPa)
